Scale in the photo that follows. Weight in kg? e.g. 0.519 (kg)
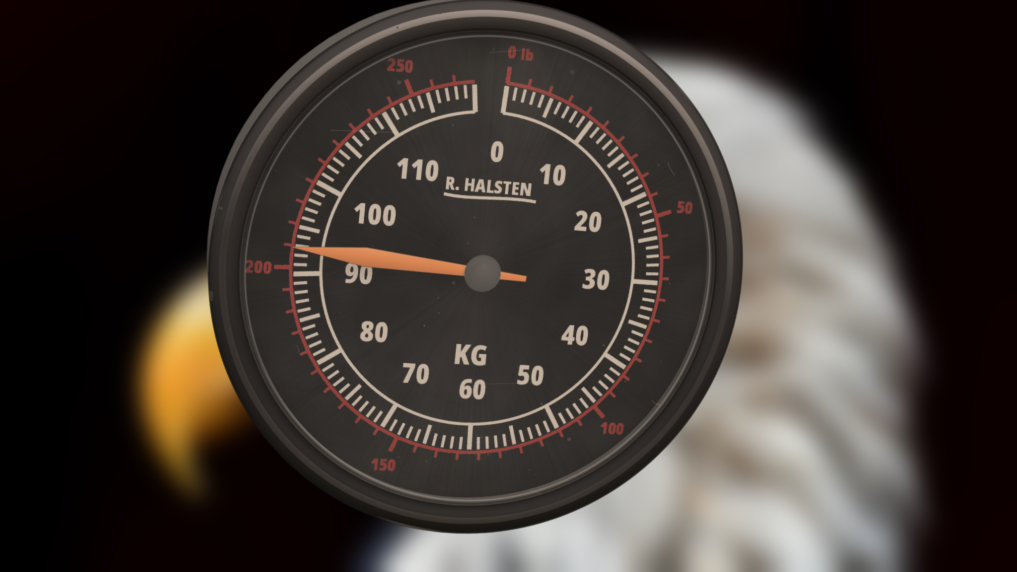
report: 93 (kg)
